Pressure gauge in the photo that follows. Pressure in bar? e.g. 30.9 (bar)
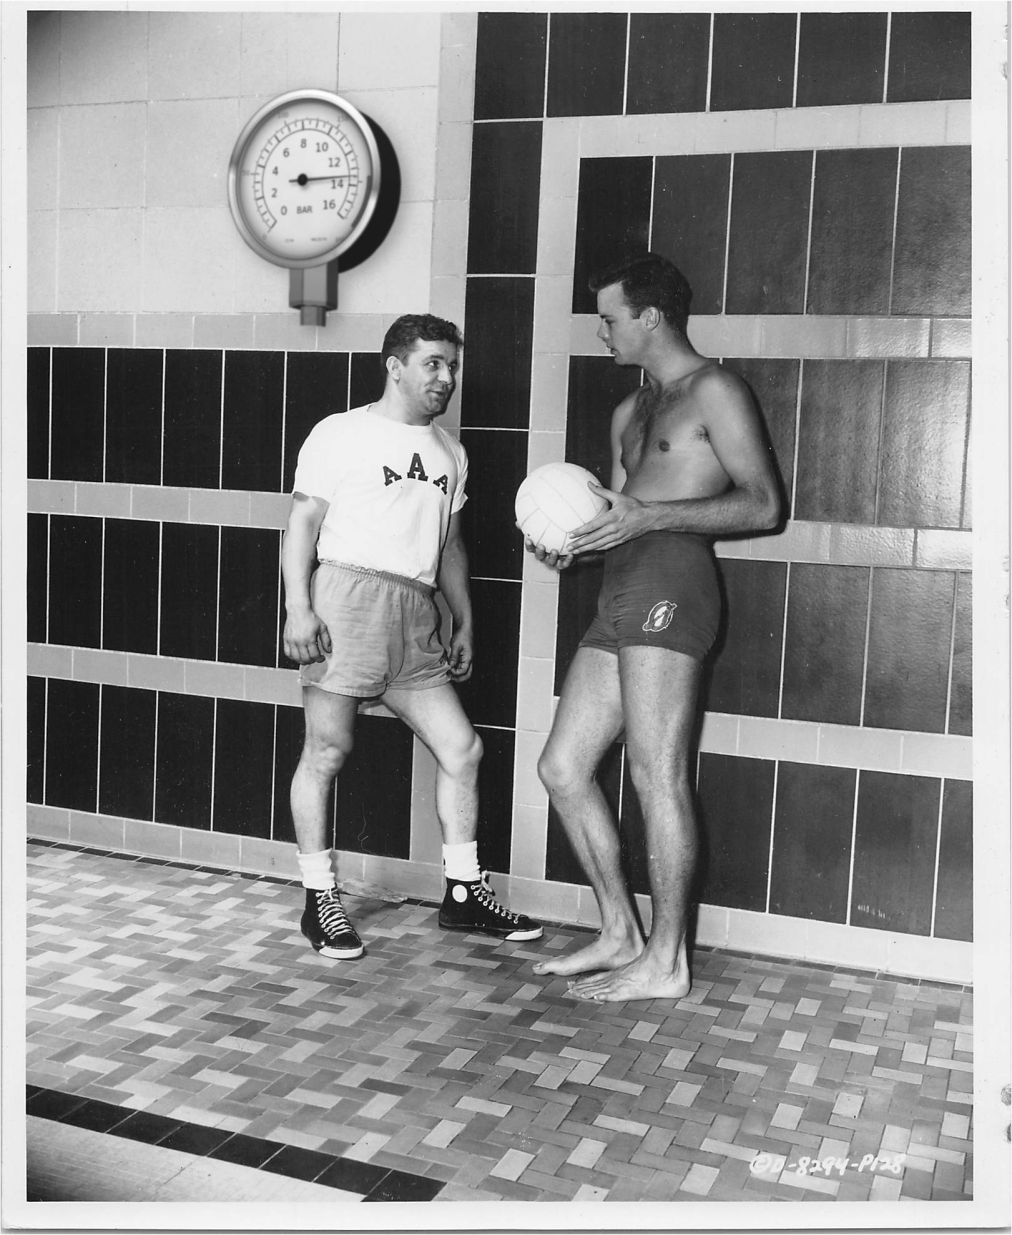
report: 13.5 (bar)
